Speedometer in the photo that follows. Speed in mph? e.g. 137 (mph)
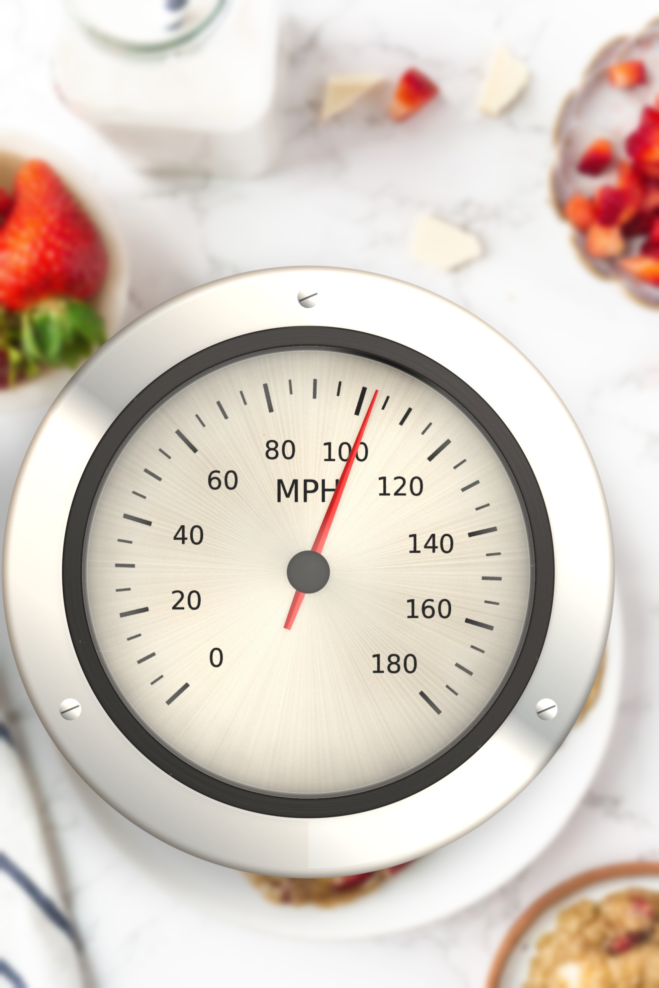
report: 102.5 (mph)
